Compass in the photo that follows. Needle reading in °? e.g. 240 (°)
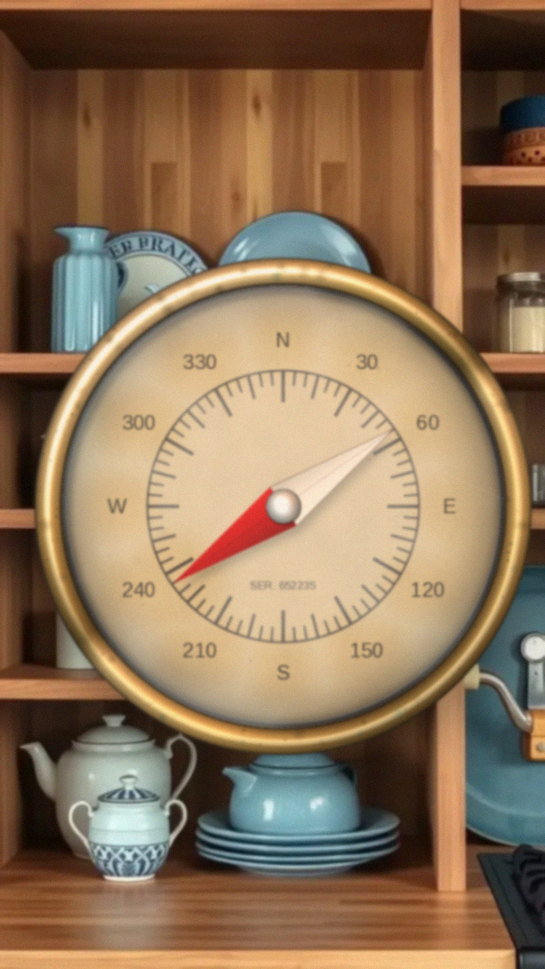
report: 235 (°)
